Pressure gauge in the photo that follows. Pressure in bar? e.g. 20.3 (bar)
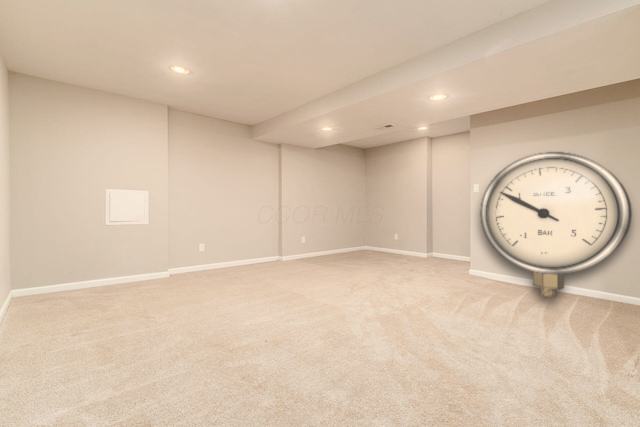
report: 0.8 (bar)
